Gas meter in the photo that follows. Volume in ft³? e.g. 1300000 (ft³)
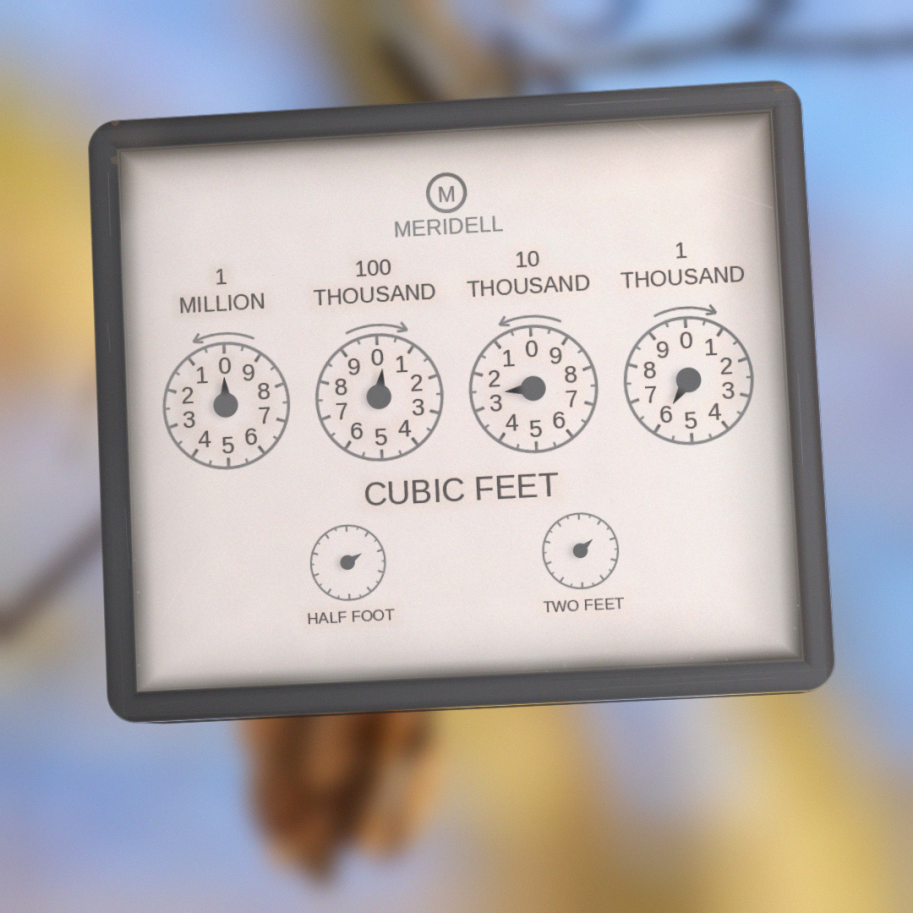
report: 2600 (ft³)
